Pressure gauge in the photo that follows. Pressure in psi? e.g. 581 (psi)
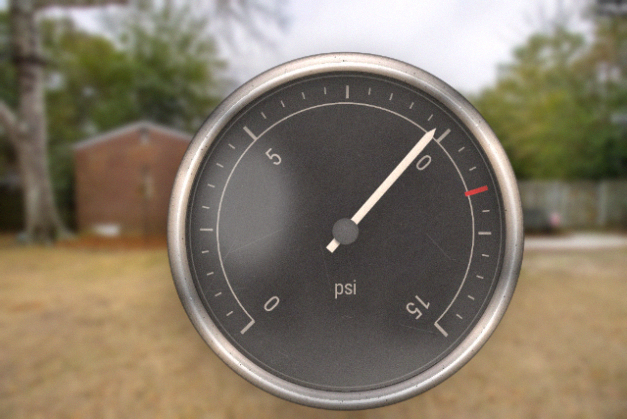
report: 9.75 (psi)
